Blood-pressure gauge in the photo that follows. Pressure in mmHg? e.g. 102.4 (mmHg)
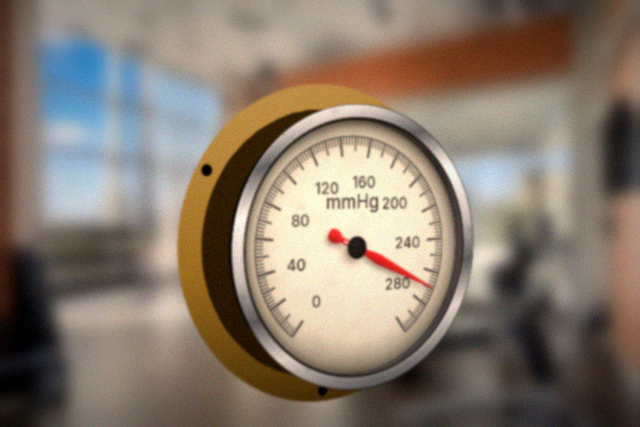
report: 270 (mmHg)
